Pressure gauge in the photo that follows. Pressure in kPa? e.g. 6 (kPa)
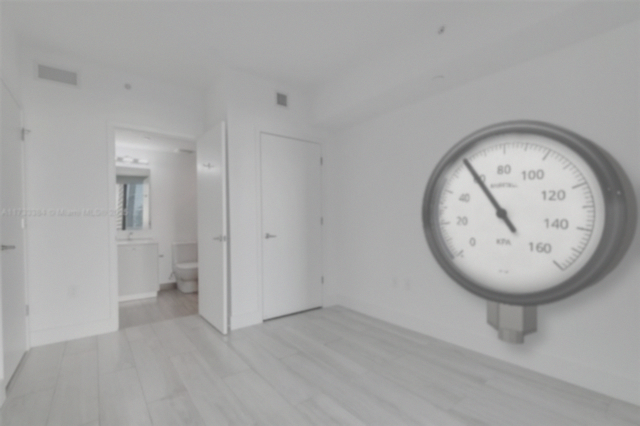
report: 60 (kPa)
